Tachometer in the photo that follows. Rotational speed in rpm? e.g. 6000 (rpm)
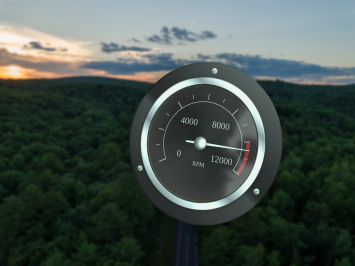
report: 10500 (rpm)
